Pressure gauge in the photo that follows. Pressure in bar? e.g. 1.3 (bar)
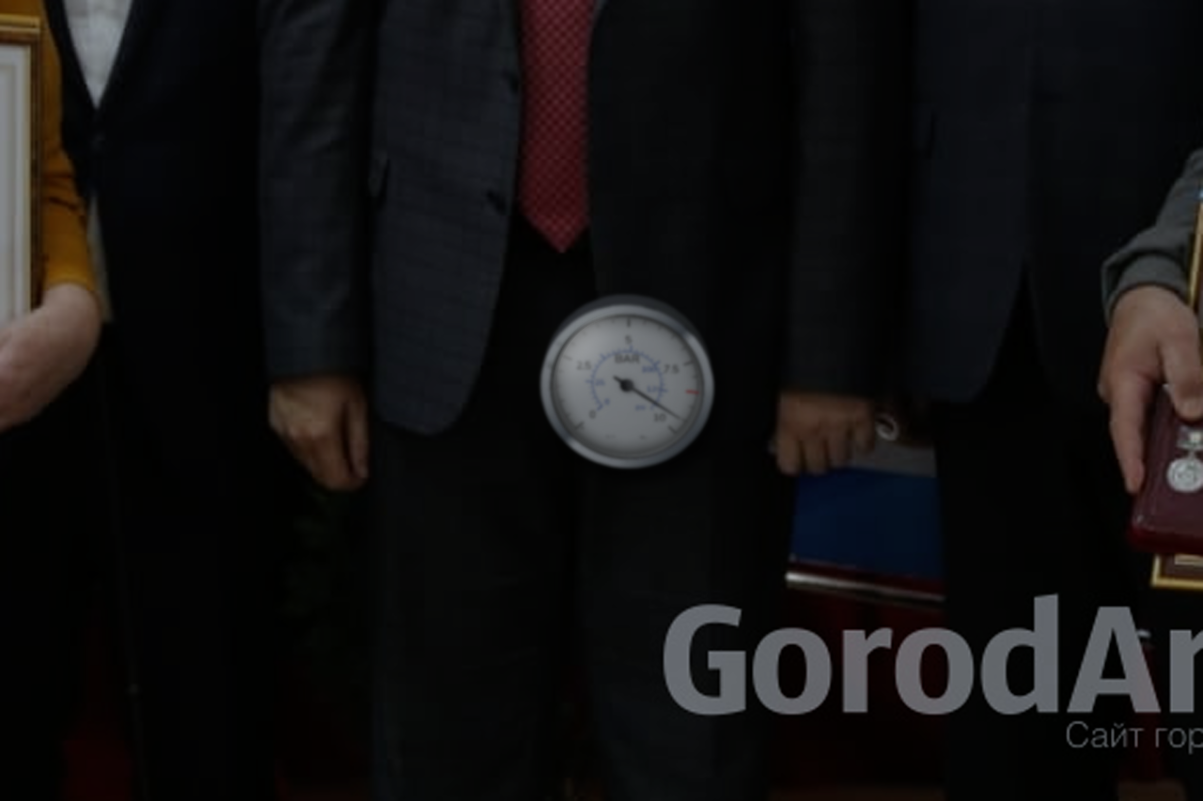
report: 9.5 (bar)
